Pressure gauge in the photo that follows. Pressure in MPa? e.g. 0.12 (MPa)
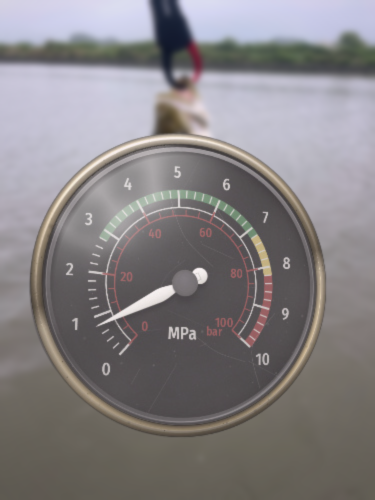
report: 0.8 (MPa)
